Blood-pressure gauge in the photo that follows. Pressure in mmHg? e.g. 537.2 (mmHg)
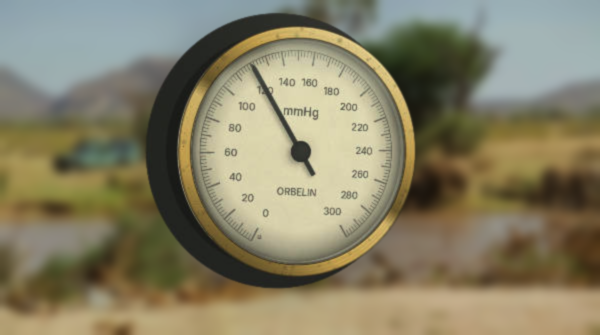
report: 120 (mmHg)
